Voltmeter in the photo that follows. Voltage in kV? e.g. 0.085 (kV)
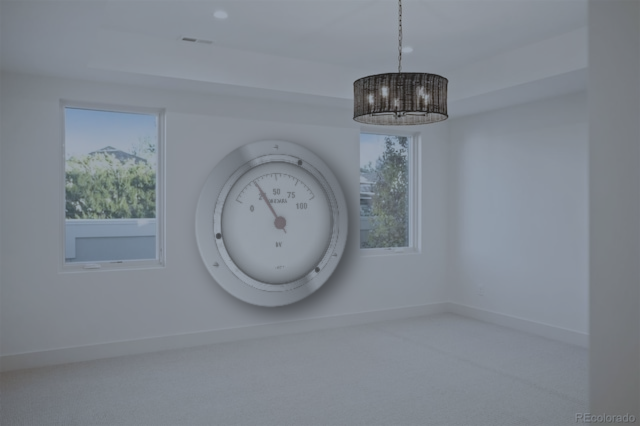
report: 25 (kV)
